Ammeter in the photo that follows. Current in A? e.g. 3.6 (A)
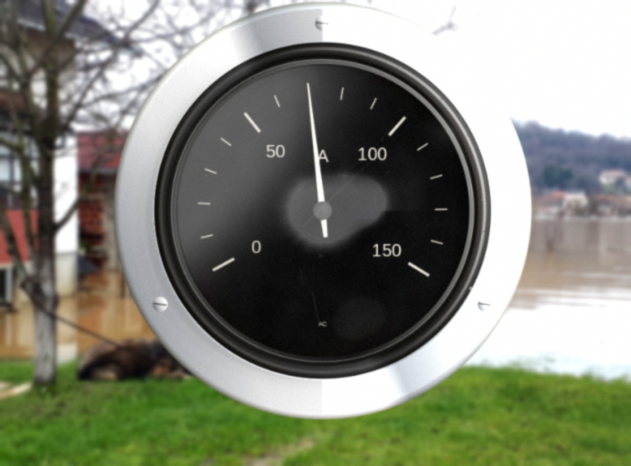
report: 70 (A)
